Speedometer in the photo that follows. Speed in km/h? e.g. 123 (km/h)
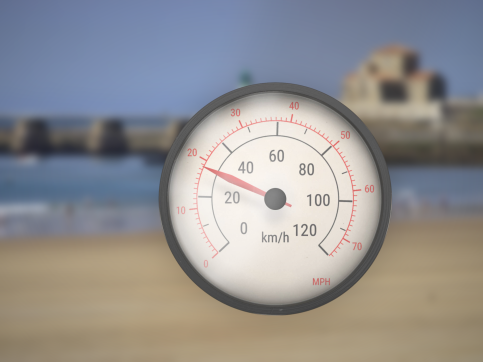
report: 30 (km/h)
